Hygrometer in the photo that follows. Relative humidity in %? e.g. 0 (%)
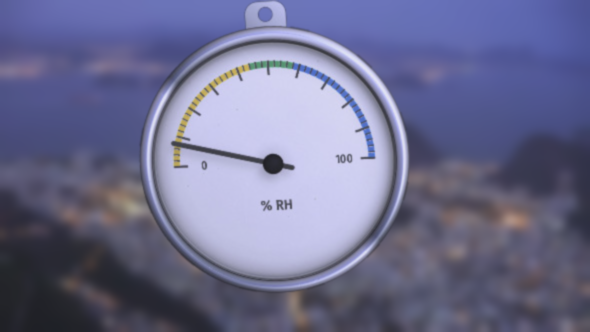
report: 8 (%)
